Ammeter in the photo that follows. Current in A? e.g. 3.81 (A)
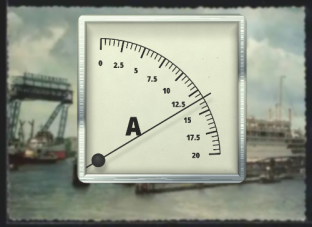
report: 13.5 (A)
